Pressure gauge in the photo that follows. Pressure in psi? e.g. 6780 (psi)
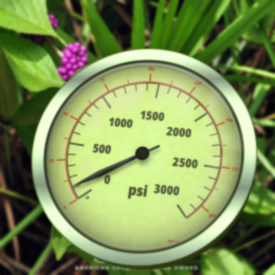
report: 100 (psi)
